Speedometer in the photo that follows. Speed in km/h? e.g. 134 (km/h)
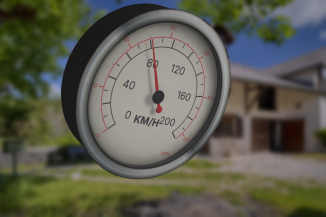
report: 80 (km/h)
